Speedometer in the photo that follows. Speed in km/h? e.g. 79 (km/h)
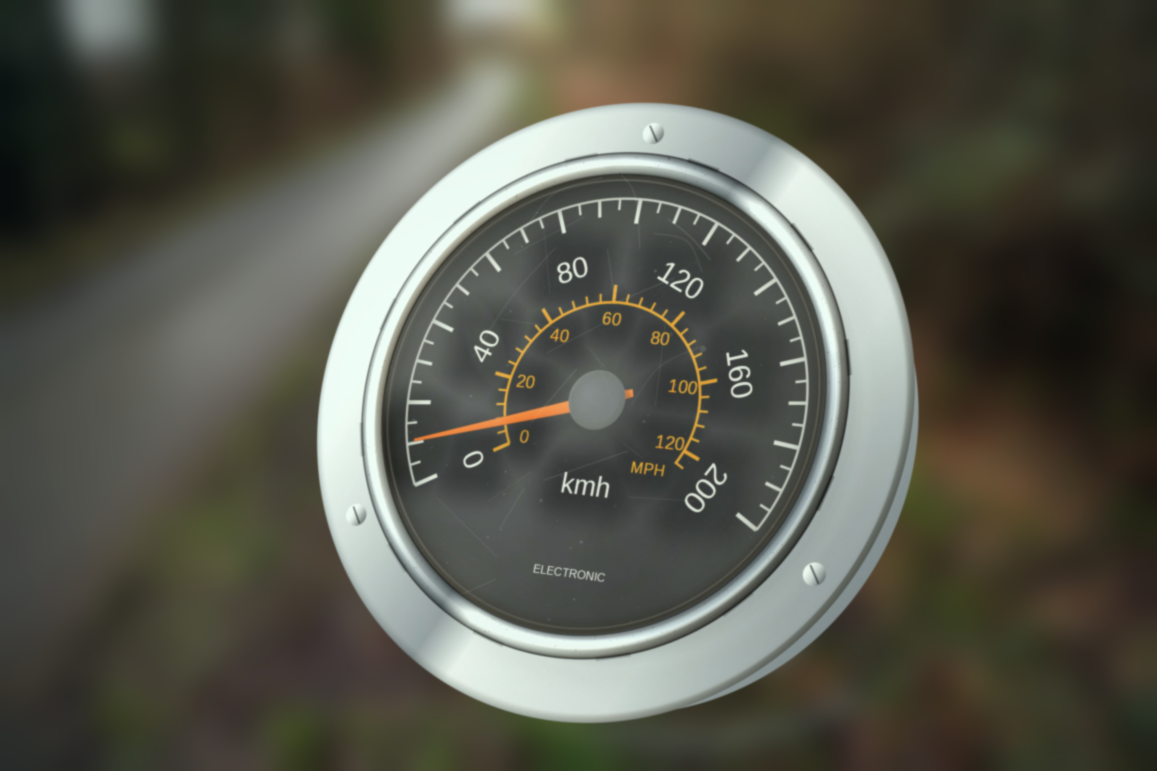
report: 10 (km/h)
